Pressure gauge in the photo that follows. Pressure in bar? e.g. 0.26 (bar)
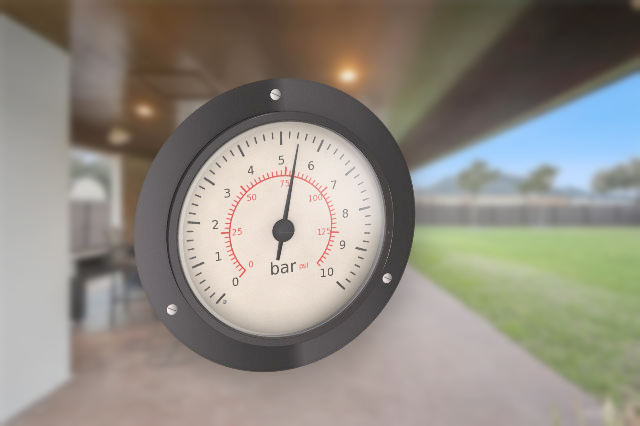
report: 5.4 (bar)
